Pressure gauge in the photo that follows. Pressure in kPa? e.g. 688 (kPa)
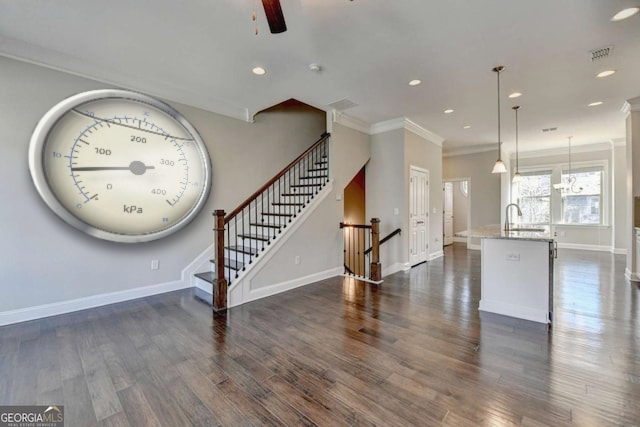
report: 50 (kPa)
